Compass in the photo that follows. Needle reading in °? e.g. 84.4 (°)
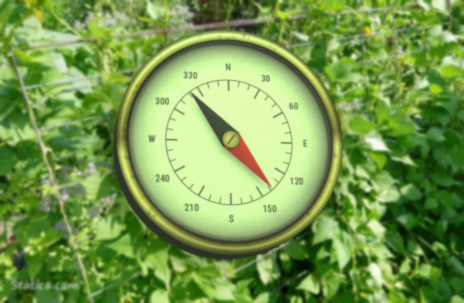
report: 140 (°)
